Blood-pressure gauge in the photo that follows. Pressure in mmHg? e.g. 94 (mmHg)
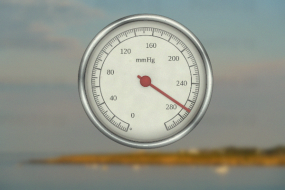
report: 270 (mmHg)
